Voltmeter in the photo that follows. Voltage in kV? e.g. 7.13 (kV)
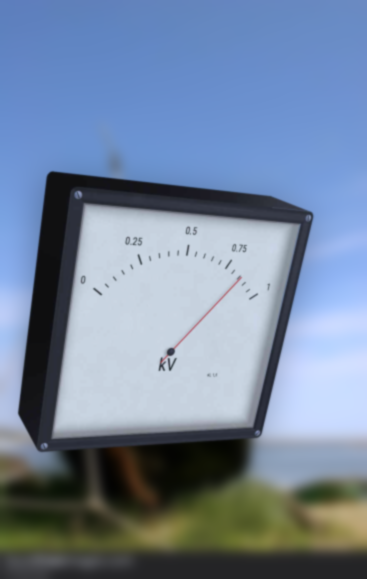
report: 0.85 (kV)
